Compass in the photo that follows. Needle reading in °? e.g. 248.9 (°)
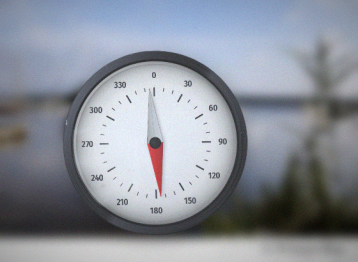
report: 175 (°)
